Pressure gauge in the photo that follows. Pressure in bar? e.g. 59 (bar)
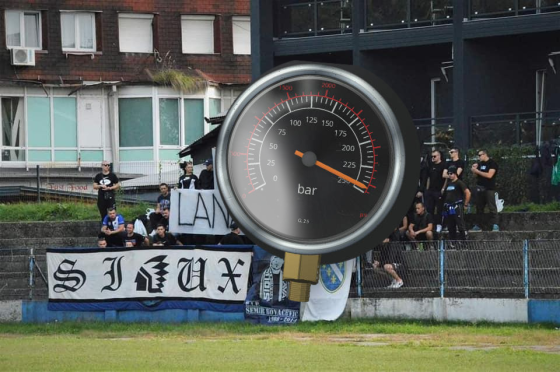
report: 245 (bar)
